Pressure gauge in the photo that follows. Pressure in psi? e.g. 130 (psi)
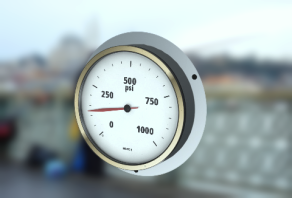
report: 125 (psi)
